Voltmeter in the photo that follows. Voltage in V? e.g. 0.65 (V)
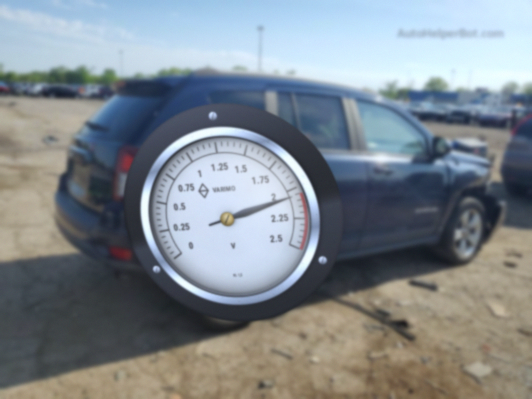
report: 2.05 (V)
